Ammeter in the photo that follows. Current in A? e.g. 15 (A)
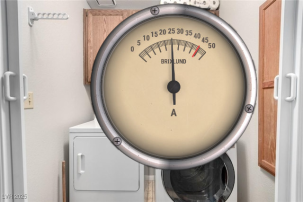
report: 25 (A)
